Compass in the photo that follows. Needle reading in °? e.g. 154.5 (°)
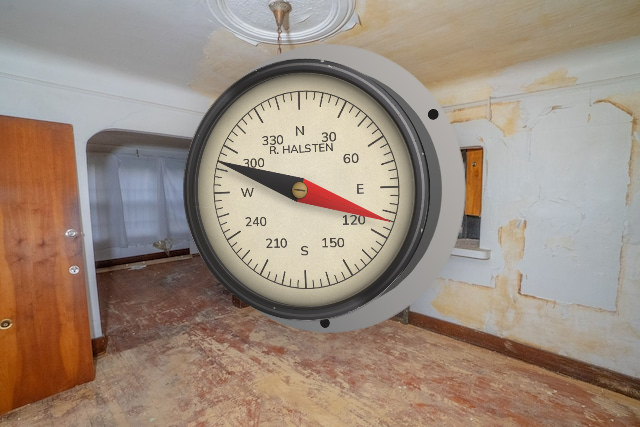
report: 110 (°)
